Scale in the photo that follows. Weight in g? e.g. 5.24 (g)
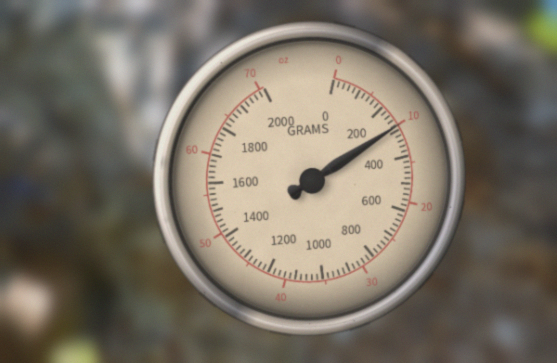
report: 280 (g)
